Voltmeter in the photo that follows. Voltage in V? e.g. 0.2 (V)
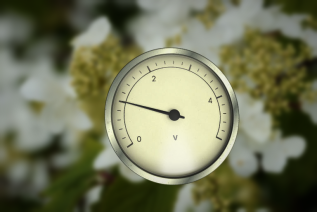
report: 1 (V)
